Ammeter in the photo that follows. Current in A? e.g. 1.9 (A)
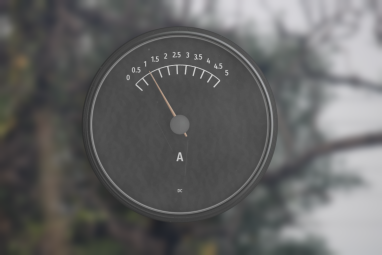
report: 1 (A)
